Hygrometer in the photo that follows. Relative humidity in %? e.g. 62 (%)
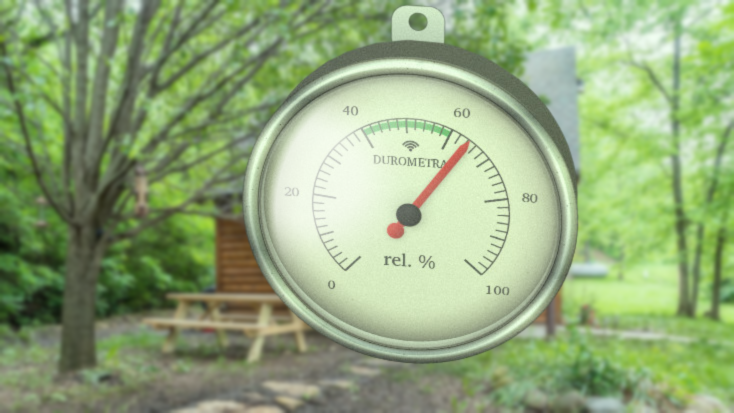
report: 64 (%)
